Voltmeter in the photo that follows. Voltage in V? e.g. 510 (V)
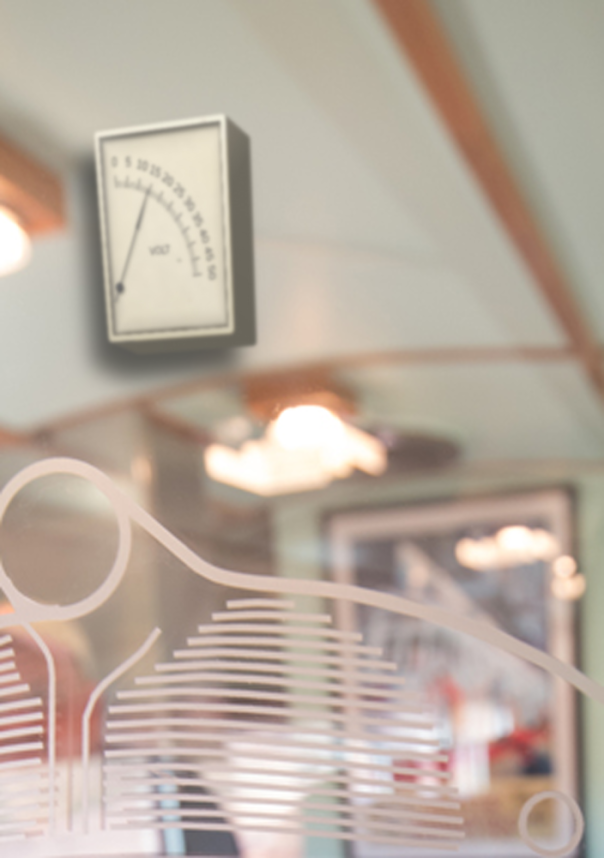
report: 15 (V)
